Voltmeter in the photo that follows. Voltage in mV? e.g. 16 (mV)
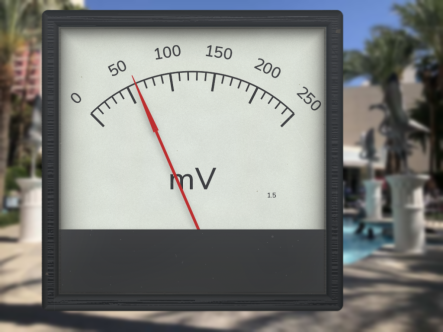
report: 60 (mV)
